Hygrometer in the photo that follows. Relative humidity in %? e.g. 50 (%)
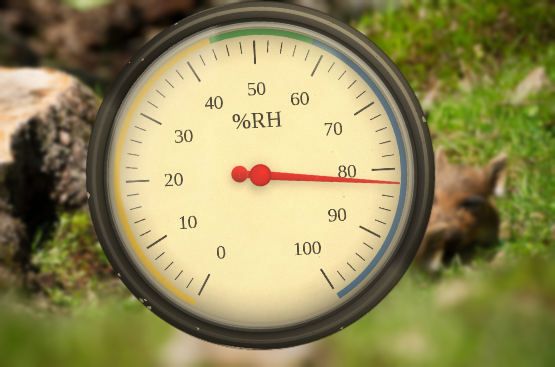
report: 82 (%)
